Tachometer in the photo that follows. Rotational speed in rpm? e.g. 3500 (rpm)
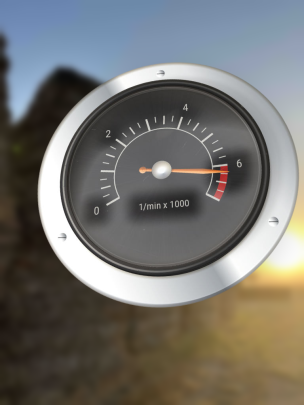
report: 6250 (rpm)
